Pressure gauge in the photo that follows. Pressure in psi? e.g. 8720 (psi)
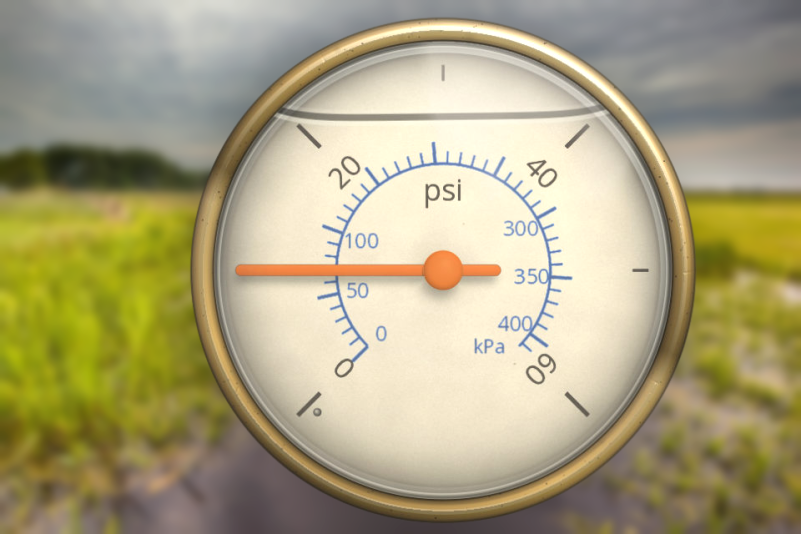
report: 10 (psi)
